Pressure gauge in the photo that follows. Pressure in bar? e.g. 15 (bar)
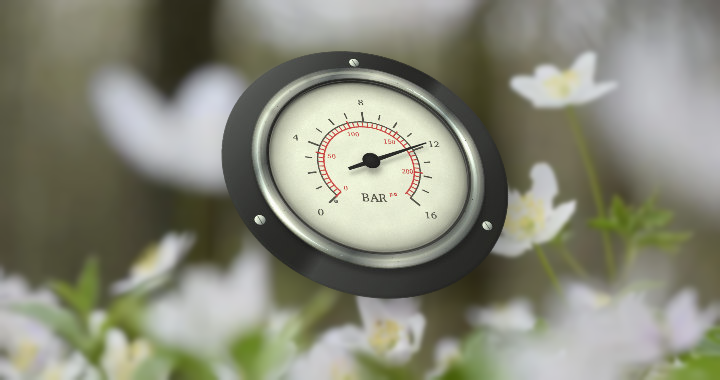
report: 12 (bar)
